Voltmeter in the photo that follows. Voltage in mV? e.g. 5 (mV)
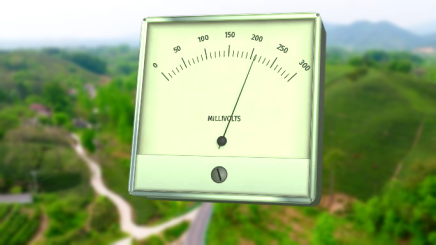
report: 210 (mV)
